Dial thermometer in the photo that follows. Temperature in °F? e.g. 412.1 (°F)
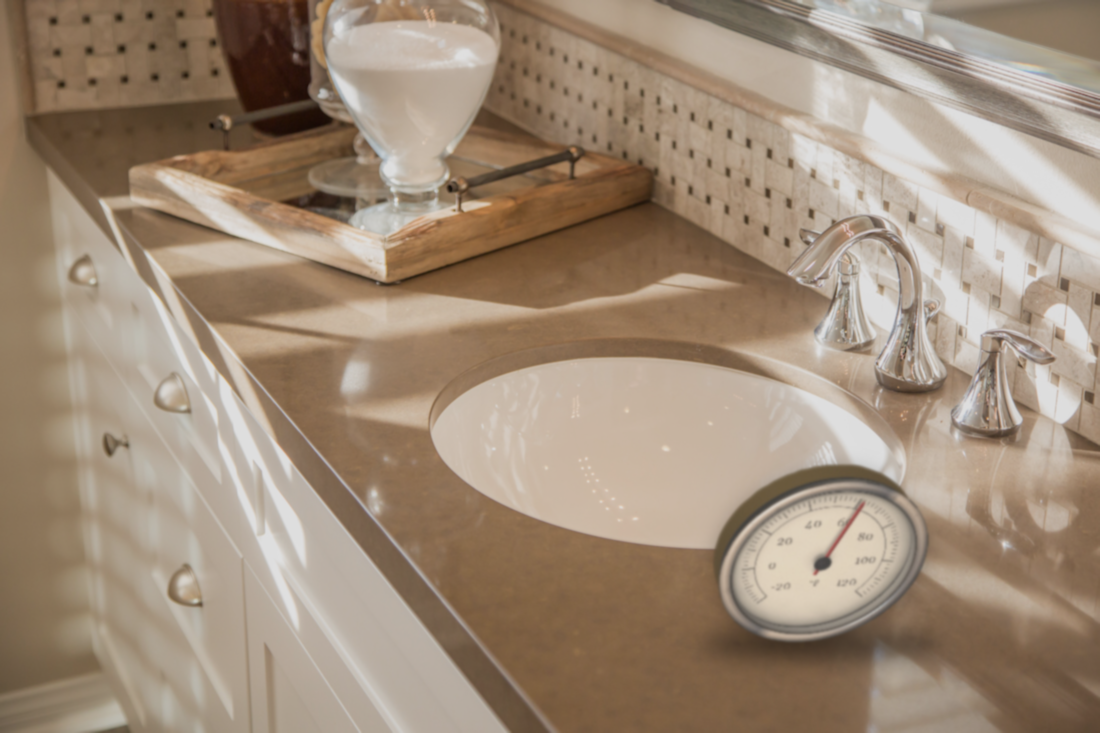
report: 60 (°F)
